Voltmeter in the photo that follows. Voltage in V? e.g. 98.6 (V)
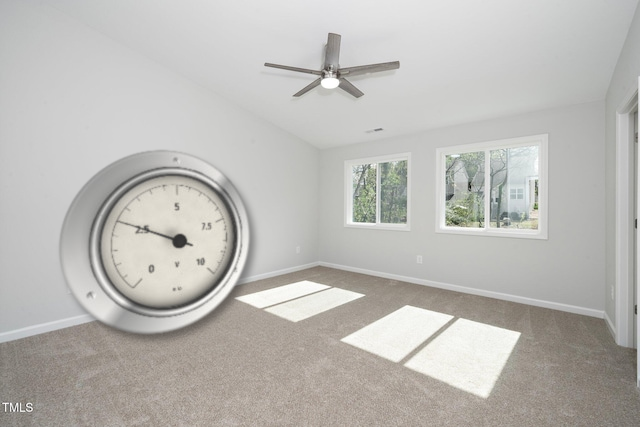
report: 2.5 (V)
